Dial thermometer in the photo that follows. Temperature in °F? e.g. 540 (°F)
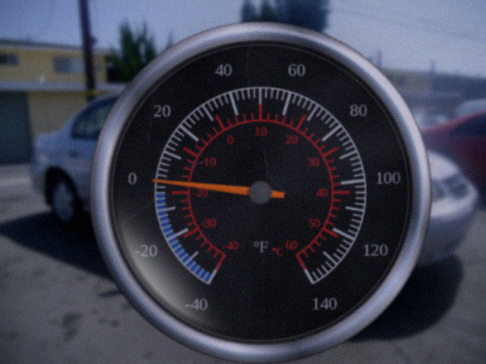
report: 0 (°F)
